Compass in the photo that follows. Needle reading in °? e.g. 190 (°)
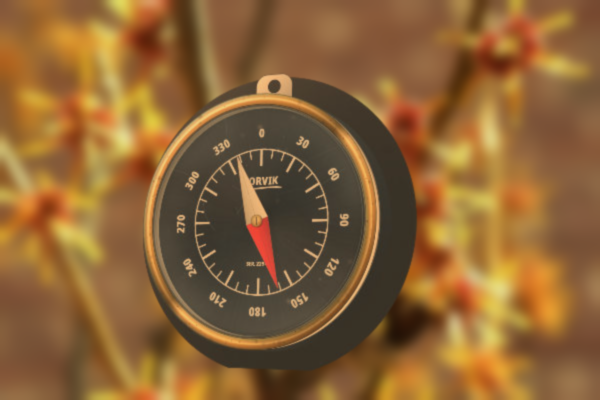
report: 160 (°)
